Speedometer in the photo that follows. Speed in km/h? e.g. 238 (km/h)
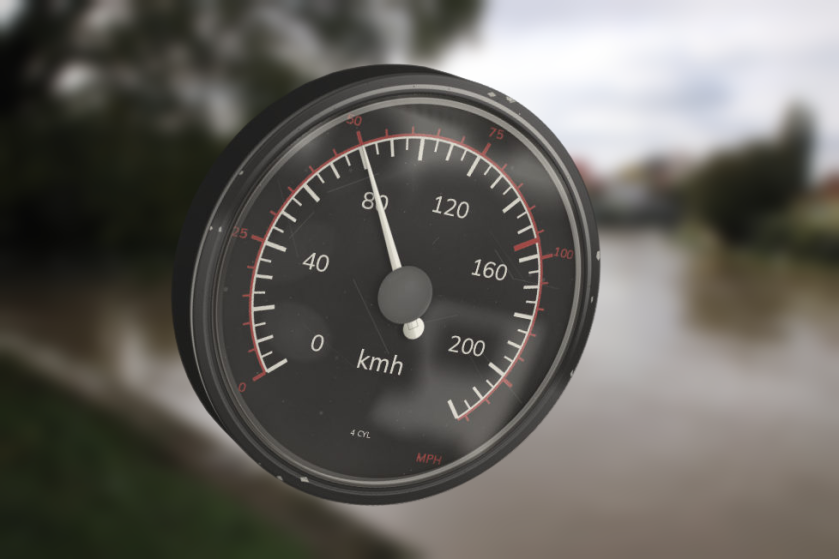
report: 80 (km/h)
